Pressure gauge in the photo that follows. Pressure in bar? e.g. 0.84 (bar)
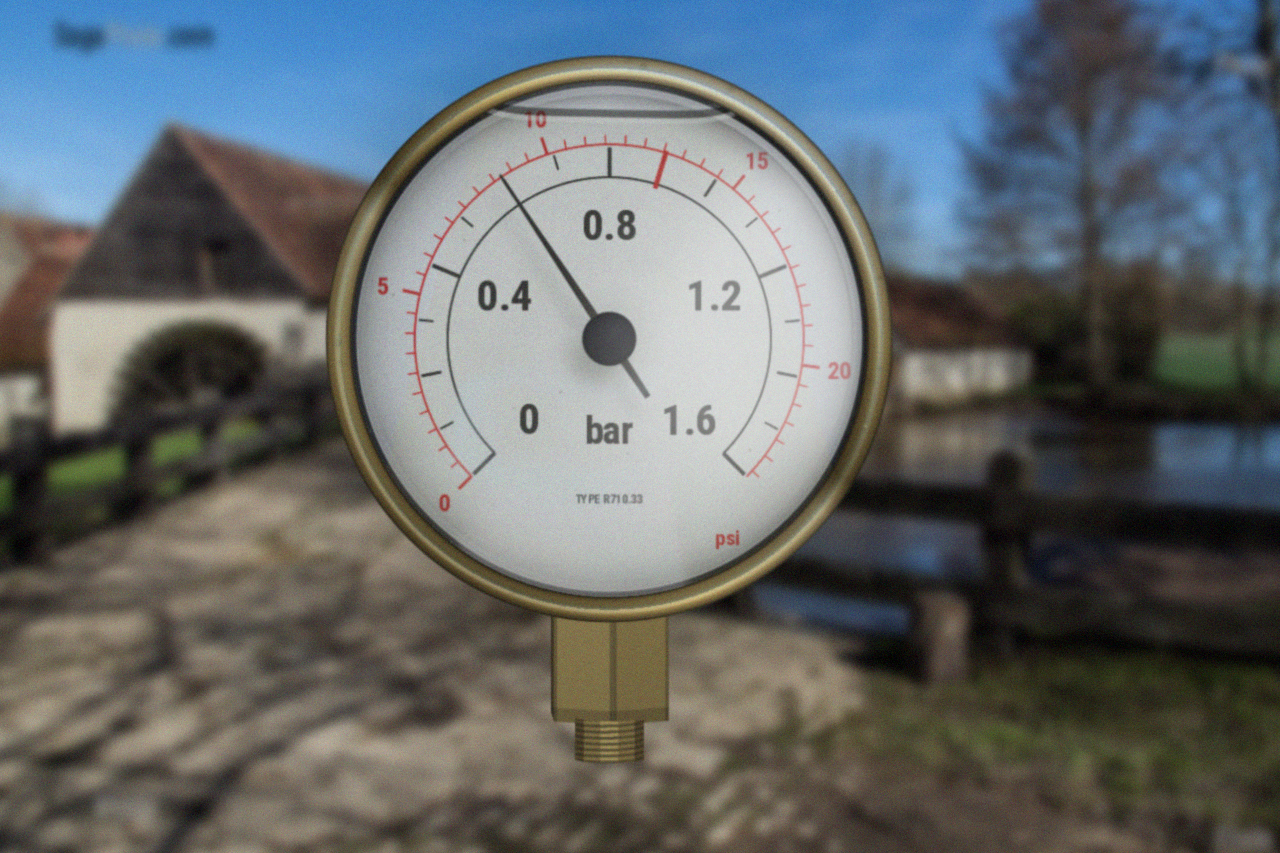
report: 0.6 (bar)
